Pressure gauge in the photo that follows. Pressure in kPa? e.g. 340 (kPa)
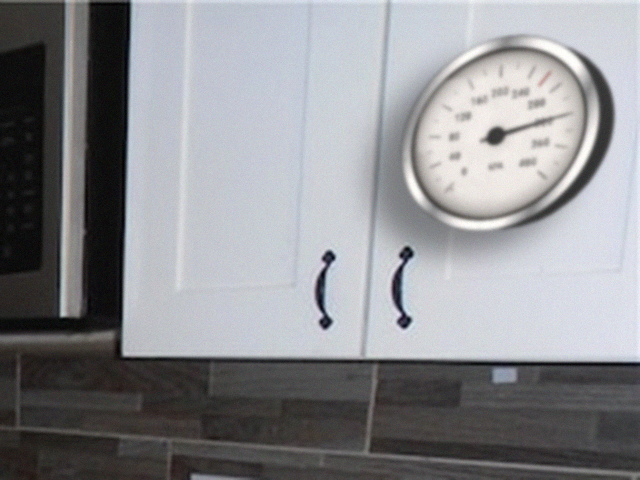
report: 320 (kPa)
